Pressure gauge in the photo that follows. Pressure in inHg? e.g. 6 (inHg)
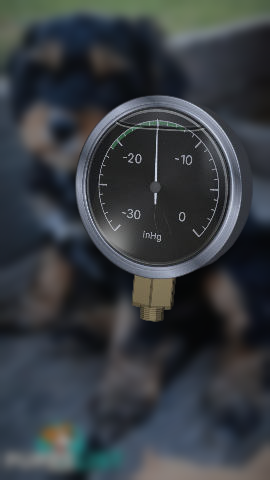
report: -15 (inHg)
